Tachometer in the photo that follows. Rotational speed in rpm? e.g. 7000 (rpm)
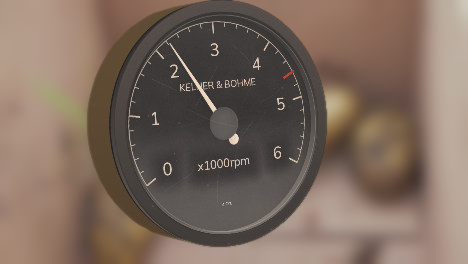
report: 2200 (rpm)
